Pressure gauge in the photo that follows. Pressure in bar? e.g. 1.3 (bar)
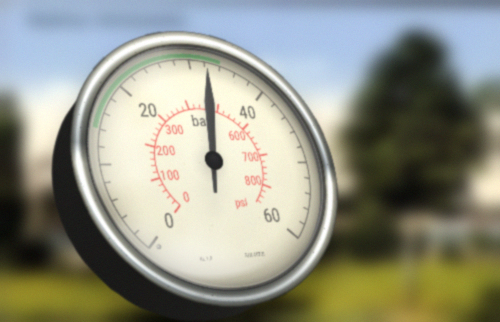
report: 32 (bar)
